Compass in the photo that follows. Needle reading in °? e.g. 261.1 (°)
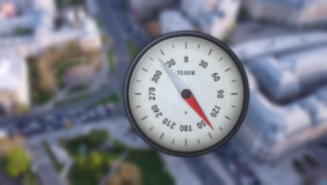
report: 142.5 (°)
